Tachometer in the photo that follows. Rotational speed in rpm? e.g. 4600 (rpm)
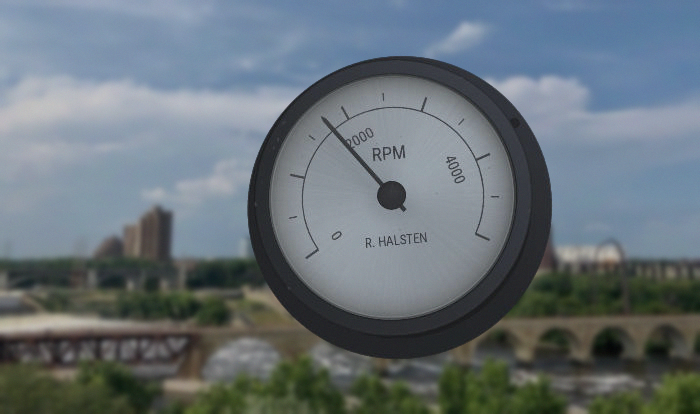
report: 1750 (rpm)
